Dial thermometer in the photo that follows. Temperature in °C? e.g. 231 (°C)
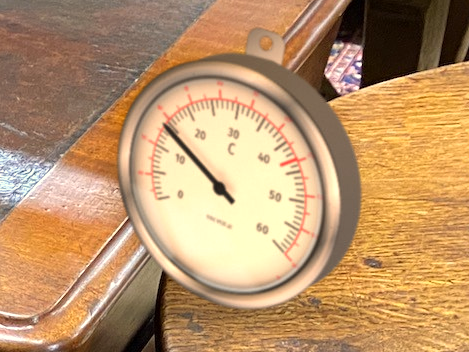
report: 15 (°C)
